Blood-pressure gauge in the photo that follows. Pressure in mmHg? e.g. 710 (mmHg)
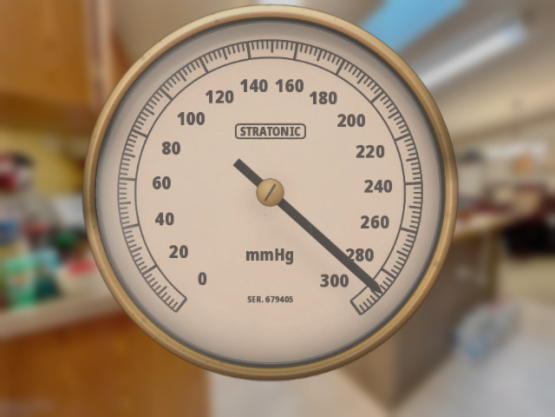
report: 288 (mmHg)
